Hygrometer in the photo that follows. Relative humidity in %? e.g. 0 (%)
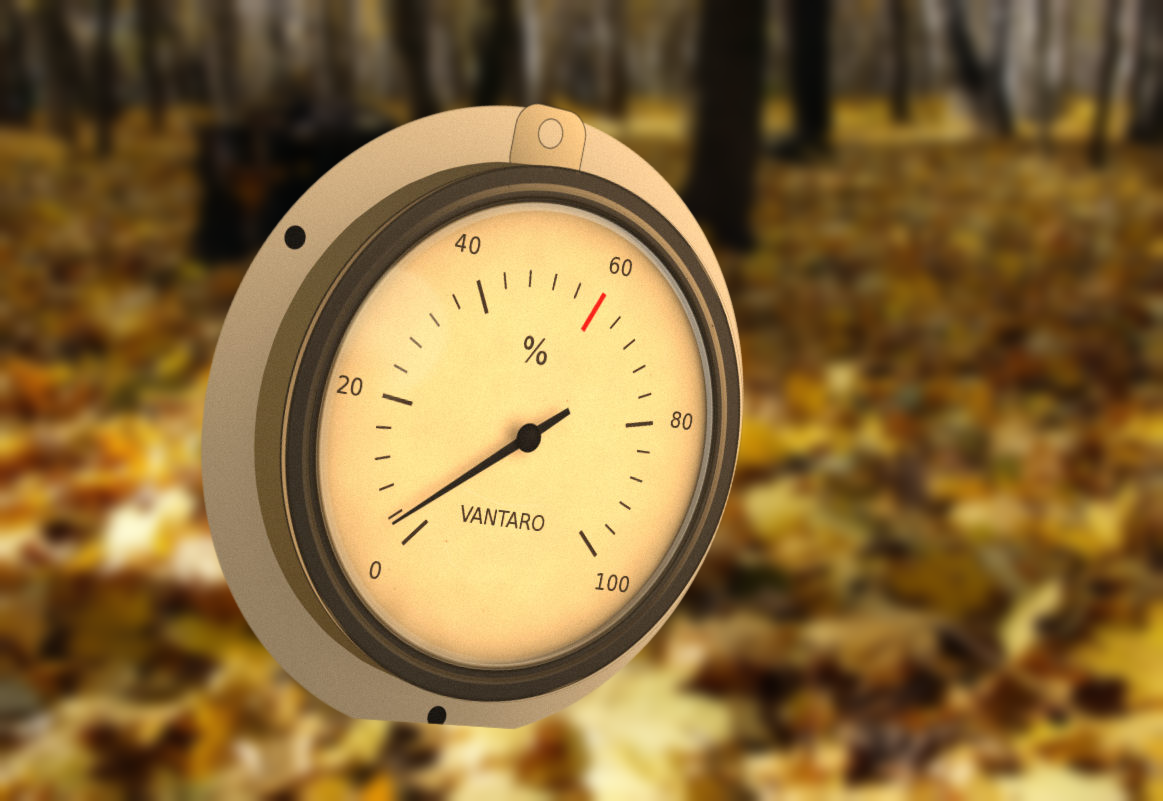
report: 4 (%)
